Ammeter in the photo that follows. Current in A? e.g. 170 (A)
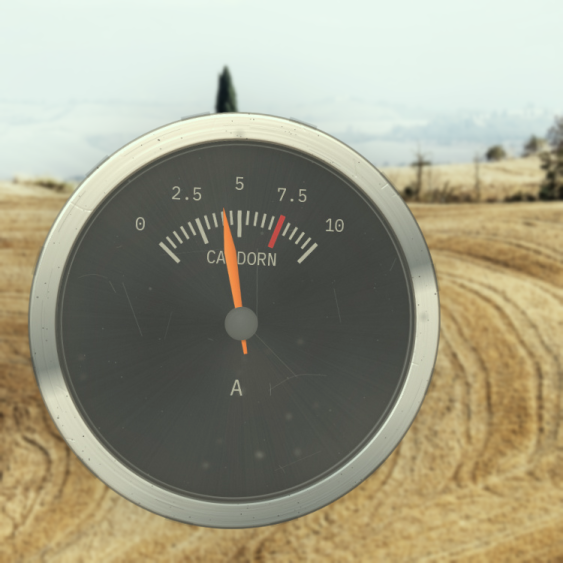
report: 4 (A)
